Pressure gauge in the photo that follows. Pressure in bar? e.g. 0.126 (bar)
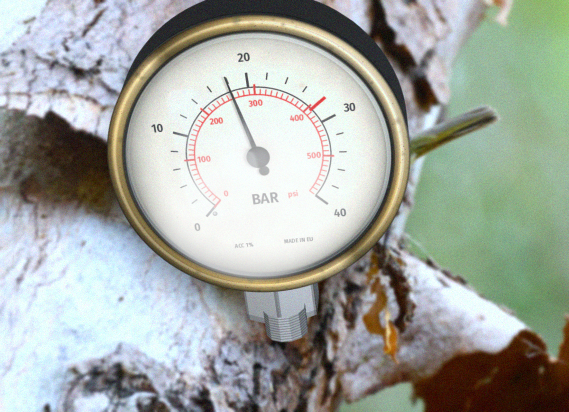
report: 18 (bar)
